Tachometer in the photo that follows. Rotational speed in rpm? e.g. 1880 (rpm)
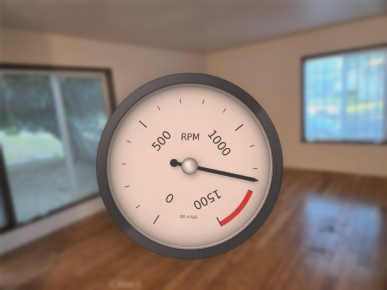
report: 1250 (rpm)
